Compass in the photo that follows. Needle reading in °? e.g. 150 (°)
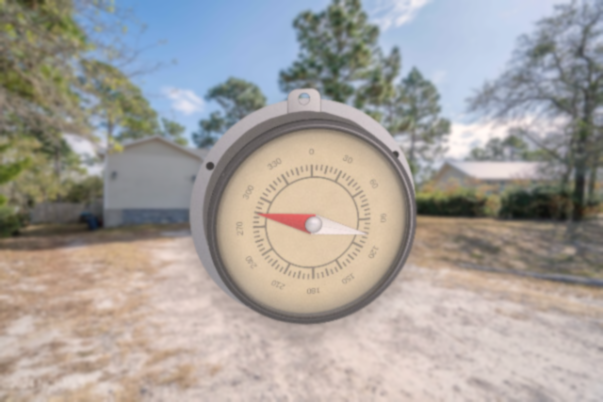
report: 285 (°)
